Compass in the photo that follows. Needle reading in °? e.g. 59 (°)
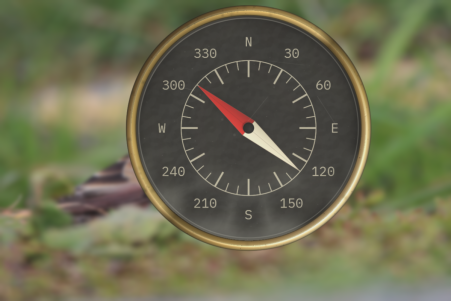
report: 310 (°)
